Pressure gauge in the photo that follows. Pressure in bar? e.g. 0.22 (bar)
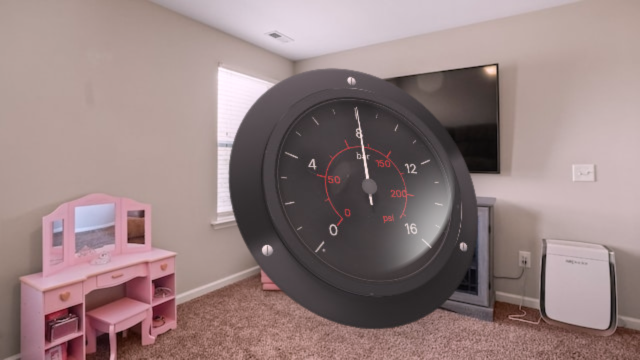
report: 8 (bar)
